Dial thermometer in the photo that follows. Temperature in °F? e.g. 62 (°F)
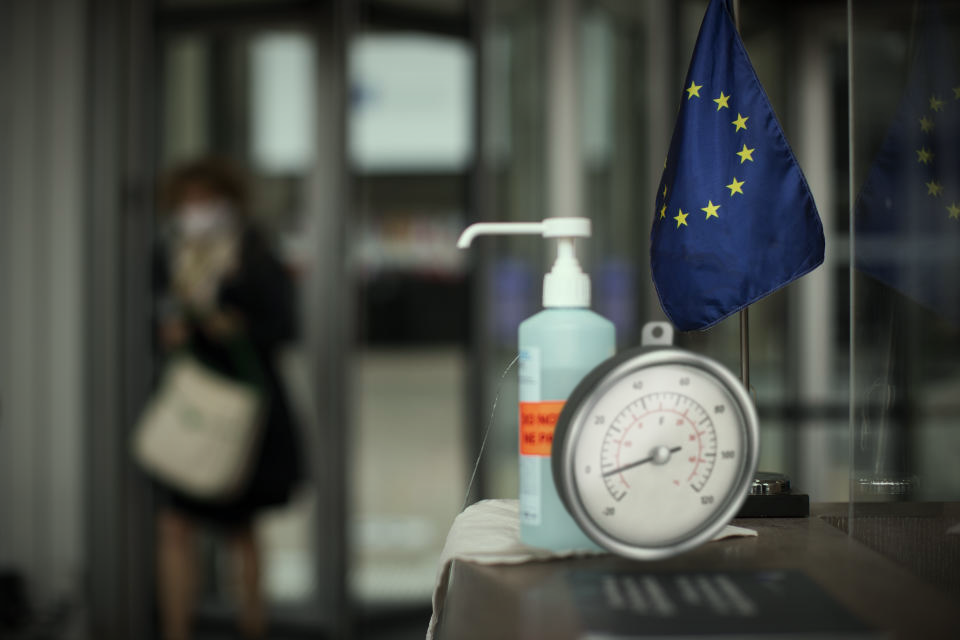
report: -4 (°F)
